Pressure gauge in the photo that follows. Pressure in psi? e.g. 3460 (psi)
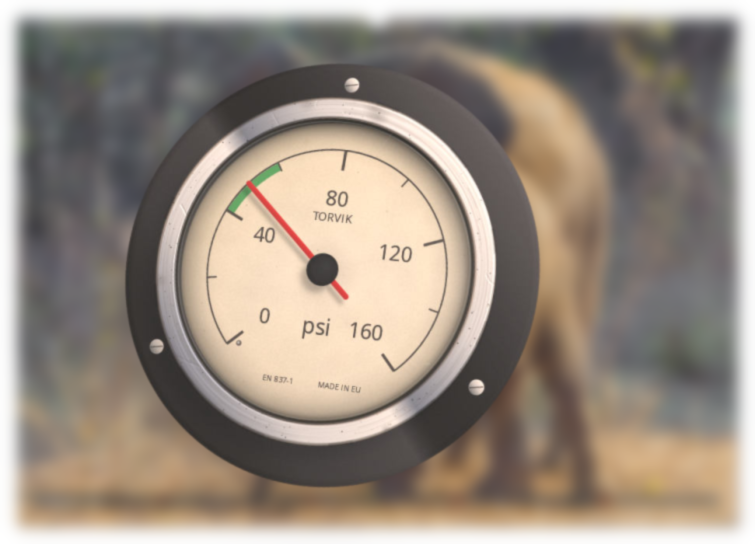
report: 50 (psi)
